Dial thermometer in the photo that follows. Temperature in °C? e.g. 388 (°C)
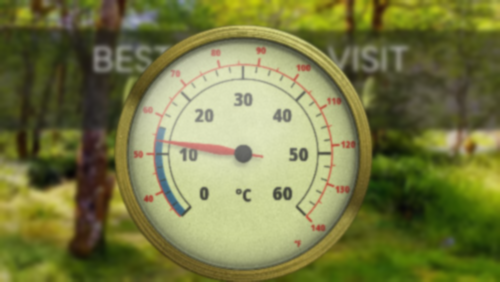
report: 12 (°C)
